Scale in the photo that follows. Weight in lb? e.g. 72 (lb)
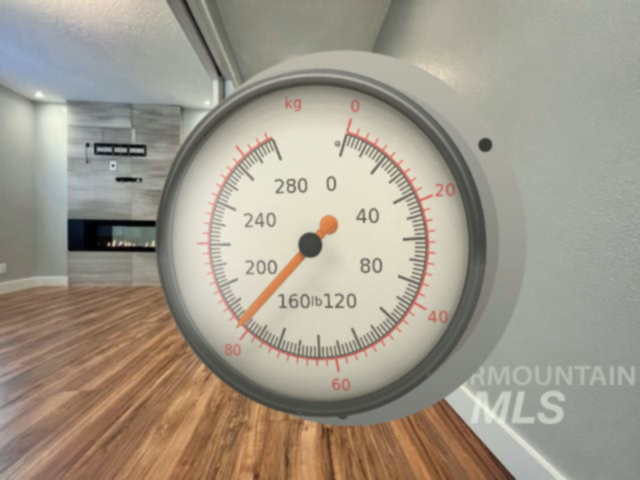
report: 180 (lb)
